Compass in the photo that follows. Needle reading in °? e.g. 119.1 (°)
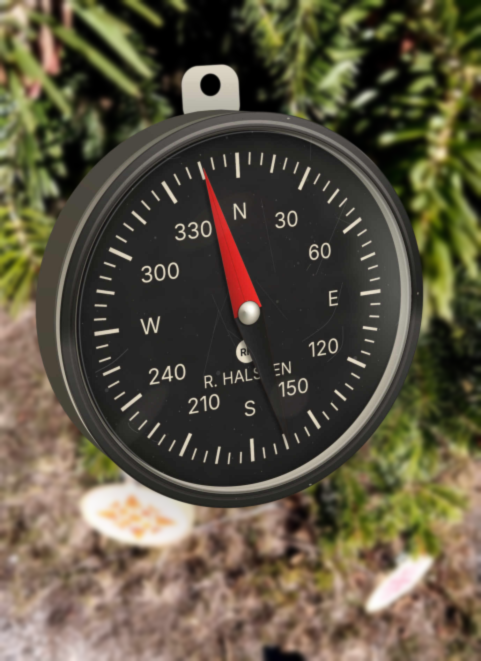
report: 345 (°)
